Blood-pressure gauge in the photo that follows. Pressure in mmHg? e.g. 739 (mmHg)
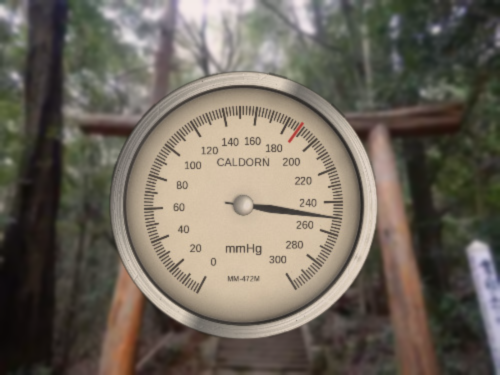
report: 250 (mmHg)
